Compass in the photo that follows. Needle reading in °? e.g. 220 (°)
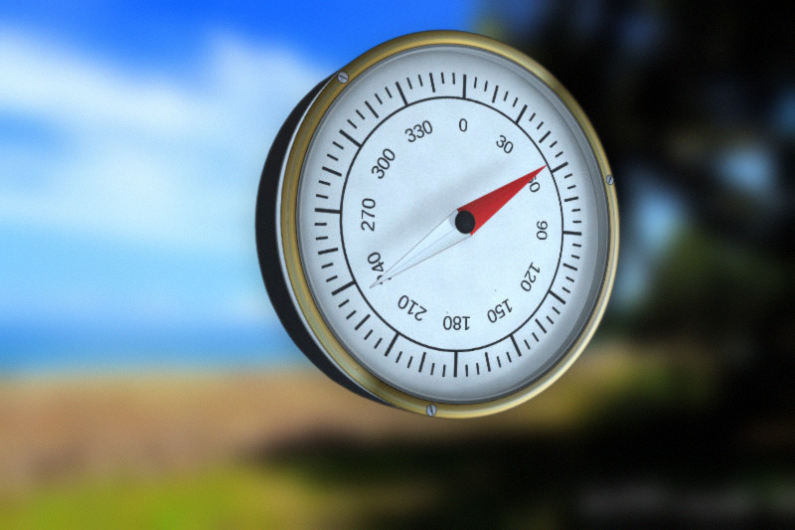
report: 55 (°)
